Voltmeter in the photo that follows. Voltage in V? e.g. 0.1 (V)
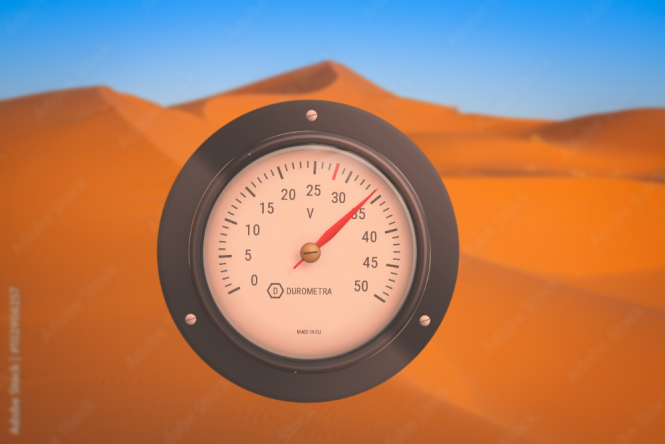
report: 34 (V)
